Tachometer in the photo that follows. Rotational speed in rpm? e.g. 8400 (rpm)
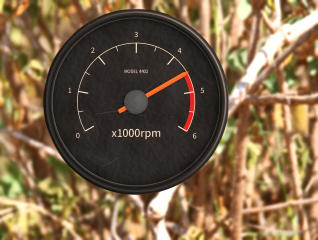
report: 4500 (rpm)
